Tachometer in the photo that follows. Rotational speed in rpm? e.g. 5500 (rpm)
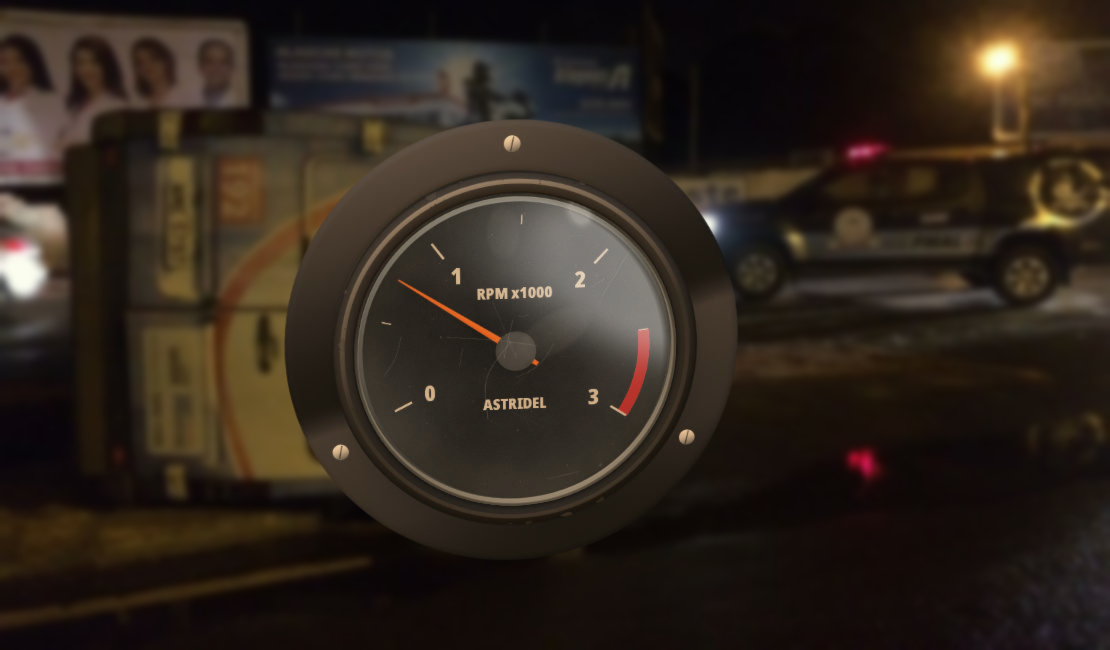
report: 750 (rpm)
